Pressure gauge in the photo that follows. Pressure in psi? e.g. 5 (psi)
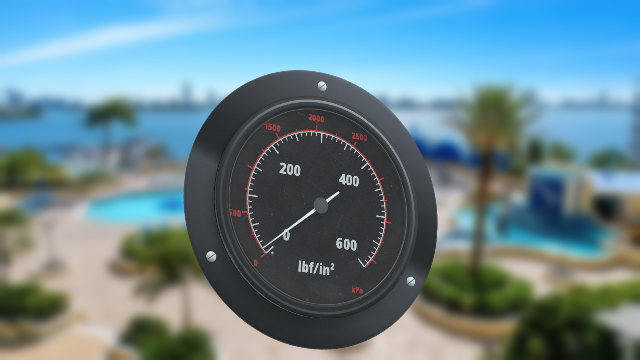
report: 10 (psi)
